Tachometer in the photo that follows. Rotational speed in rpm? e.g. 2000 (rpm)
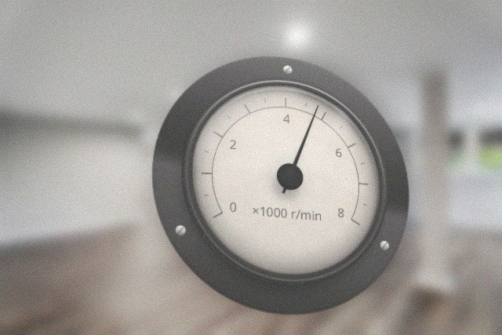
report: 4750 (rpm)
